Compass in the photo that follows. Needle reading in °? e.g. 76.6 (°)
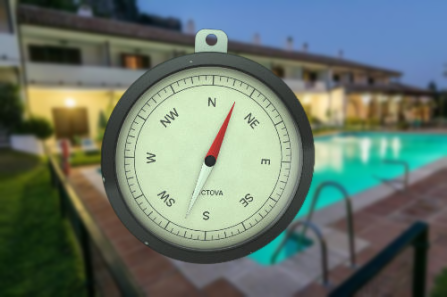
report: 20 (°)
